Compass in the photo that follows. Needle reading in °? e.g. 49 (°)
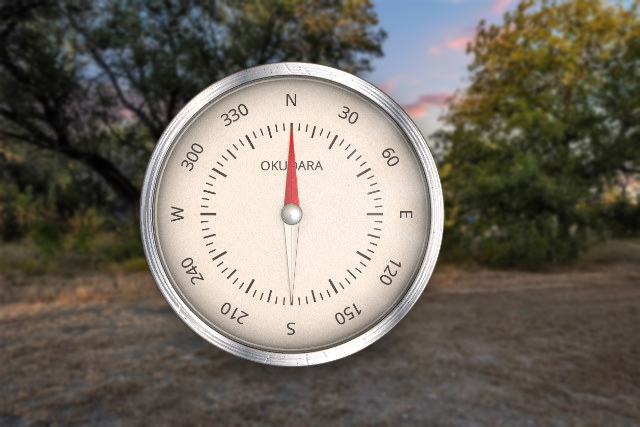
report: 0 (°)
